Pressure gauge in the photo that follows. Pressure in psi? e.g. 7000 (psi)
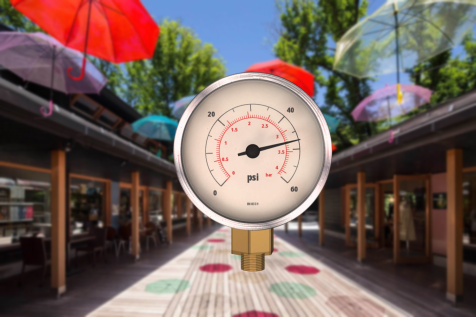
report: 47.5 (psi)
